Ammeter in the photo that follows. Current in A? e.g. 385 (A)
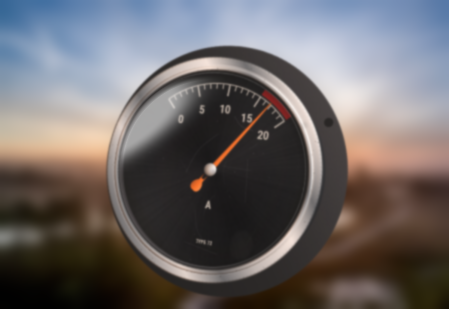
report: 17 (A)
